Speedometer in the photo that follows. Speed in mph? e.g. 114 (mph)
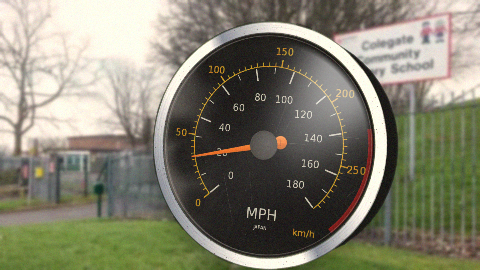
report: 20 (mph)
